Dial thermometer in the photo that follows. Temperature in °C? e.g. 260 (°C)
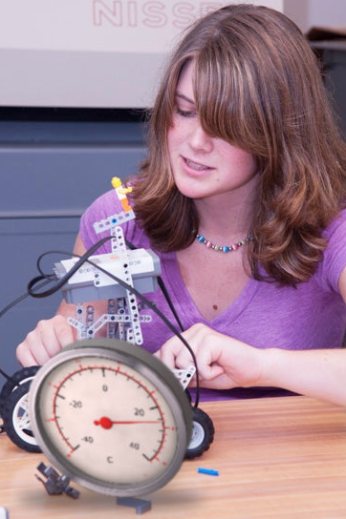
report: 24 (°C)
